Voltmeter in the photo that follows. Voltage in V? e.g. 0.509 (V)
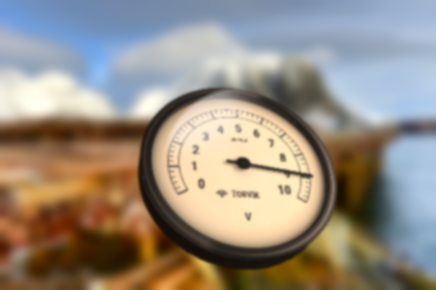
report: 9 (V)
